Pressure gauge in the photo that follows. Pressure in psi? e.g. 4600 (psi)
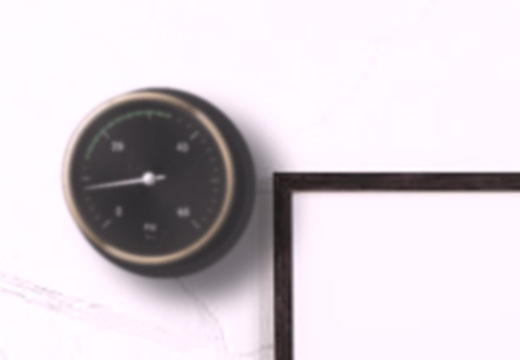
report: 8 (psi)
